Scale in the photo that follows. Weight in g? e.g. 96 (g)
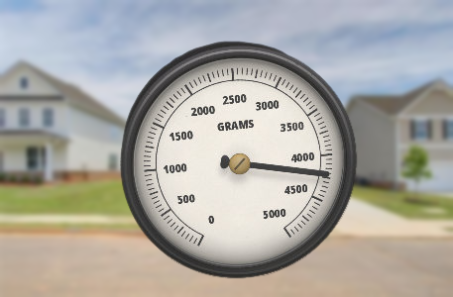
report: 4200 (g)
